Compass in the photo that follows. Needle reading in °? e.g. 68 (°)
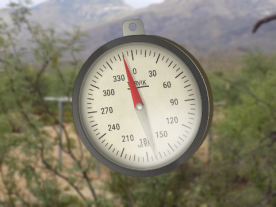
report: 350 (°)
